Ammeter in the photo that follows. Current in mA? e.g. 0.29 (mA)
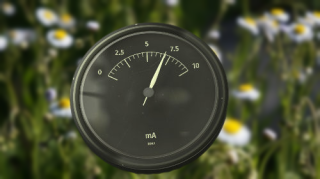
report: 7 (mA)
